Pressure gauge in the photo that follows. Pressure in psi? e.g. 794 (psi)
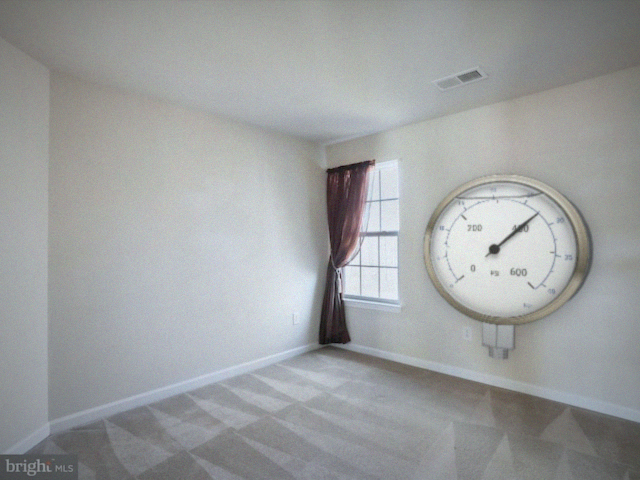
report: 400 (psi)
